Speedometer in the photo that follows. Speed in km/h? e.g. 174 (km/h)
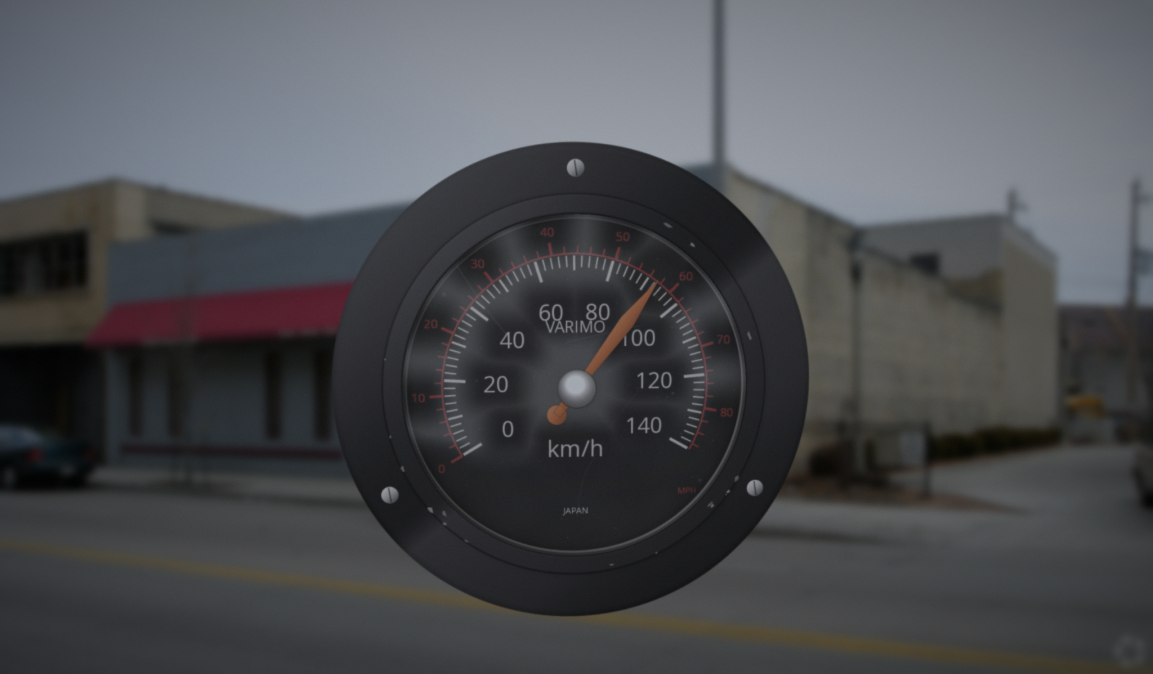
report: 92 (km/h)
